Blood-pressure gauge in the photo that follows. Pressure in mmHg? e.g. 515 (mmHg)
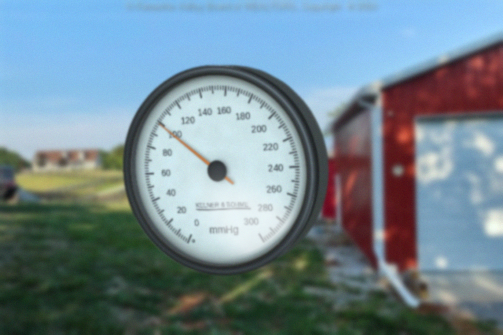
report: 100 (mmHg)
